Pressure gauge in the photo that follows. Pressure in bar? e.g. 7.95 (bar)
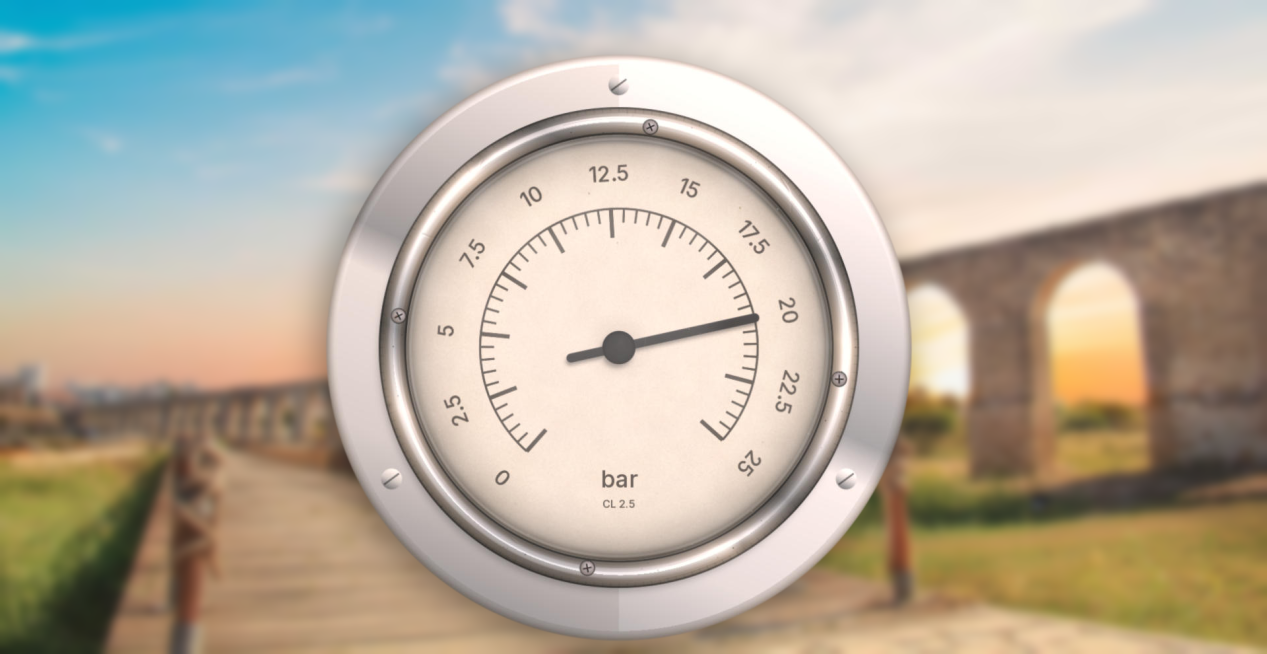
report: 20 (bar)
